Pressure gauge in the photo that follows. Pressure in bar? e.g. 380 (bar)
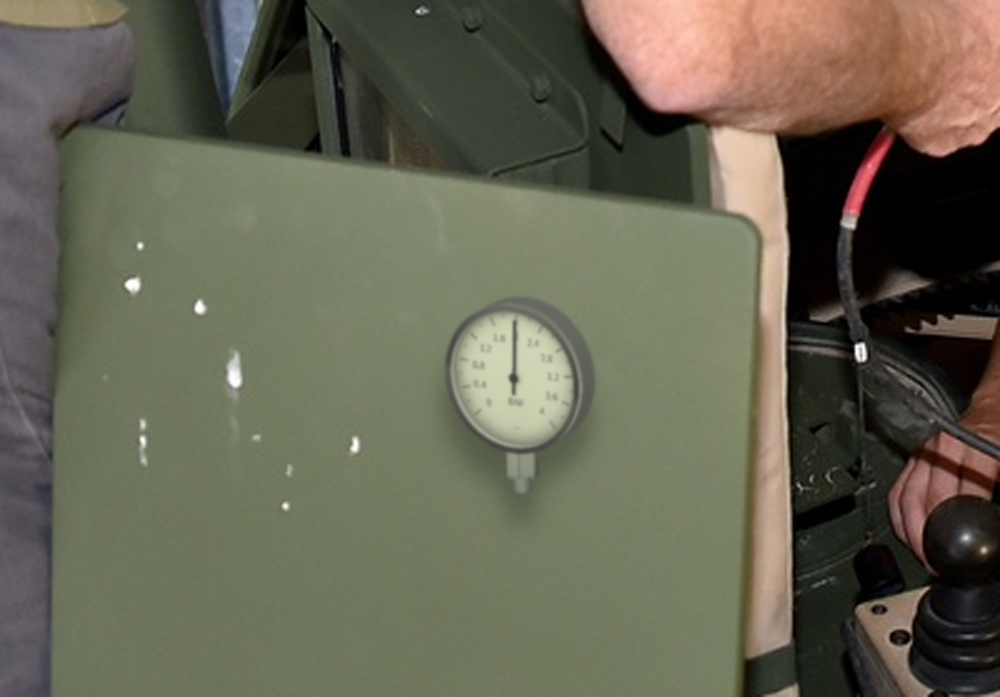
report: 2 (bar)
